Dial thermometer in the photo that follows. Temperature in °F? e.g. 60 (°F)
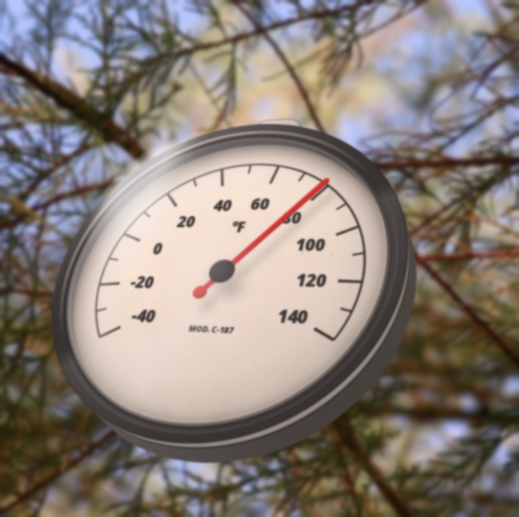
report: 80 (°F)
